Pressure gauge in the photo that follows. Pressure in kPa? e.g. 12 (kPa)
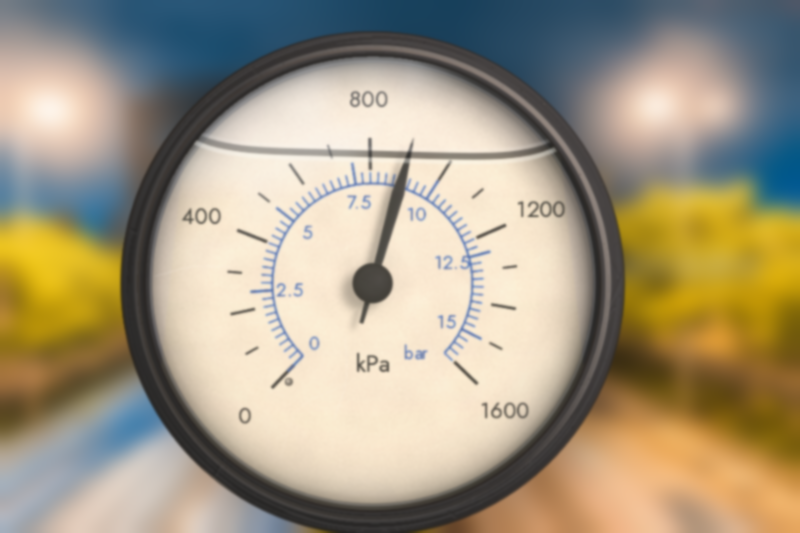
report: 900 (kPa)
